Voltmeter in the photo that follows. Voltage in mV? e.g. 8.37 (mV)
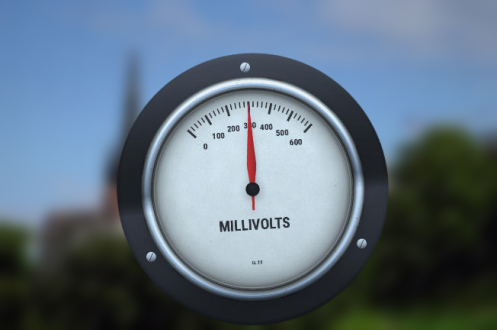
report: 300 (mV)
